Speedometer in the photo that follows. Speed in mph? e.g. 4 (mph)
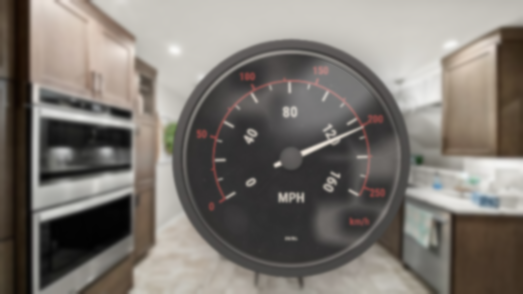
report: 125 (mph)
